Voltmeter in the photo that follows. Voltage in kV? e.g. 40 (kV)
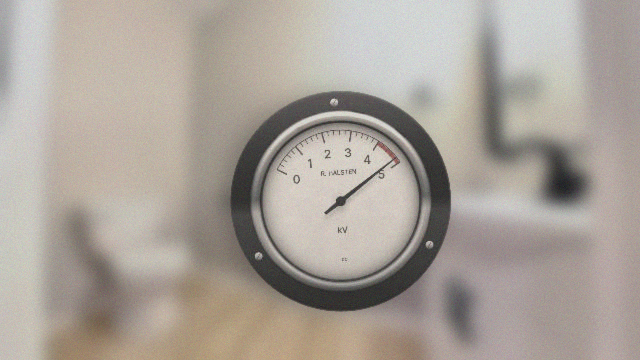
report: 4.8 (kV)
